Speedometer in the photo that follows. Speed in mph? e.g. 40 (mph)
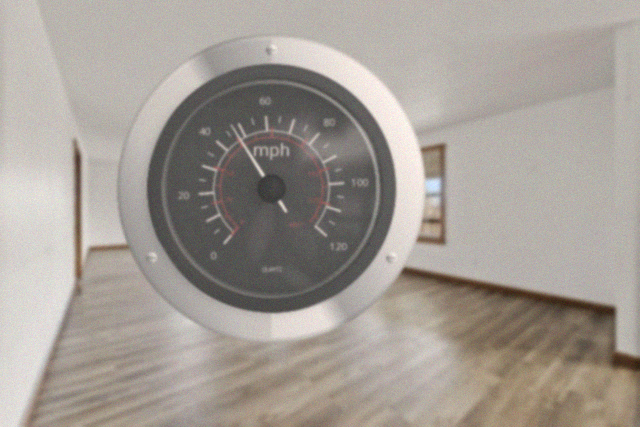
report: 47.5 (mph)
